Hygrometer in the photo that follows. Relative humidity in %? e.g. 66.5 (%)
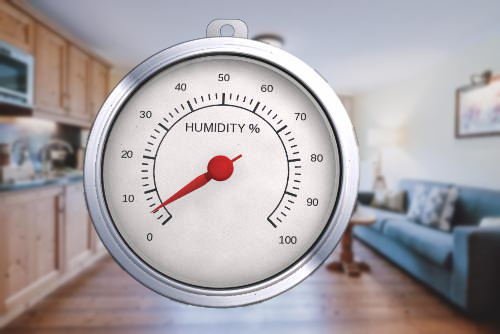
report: 4 (%)
